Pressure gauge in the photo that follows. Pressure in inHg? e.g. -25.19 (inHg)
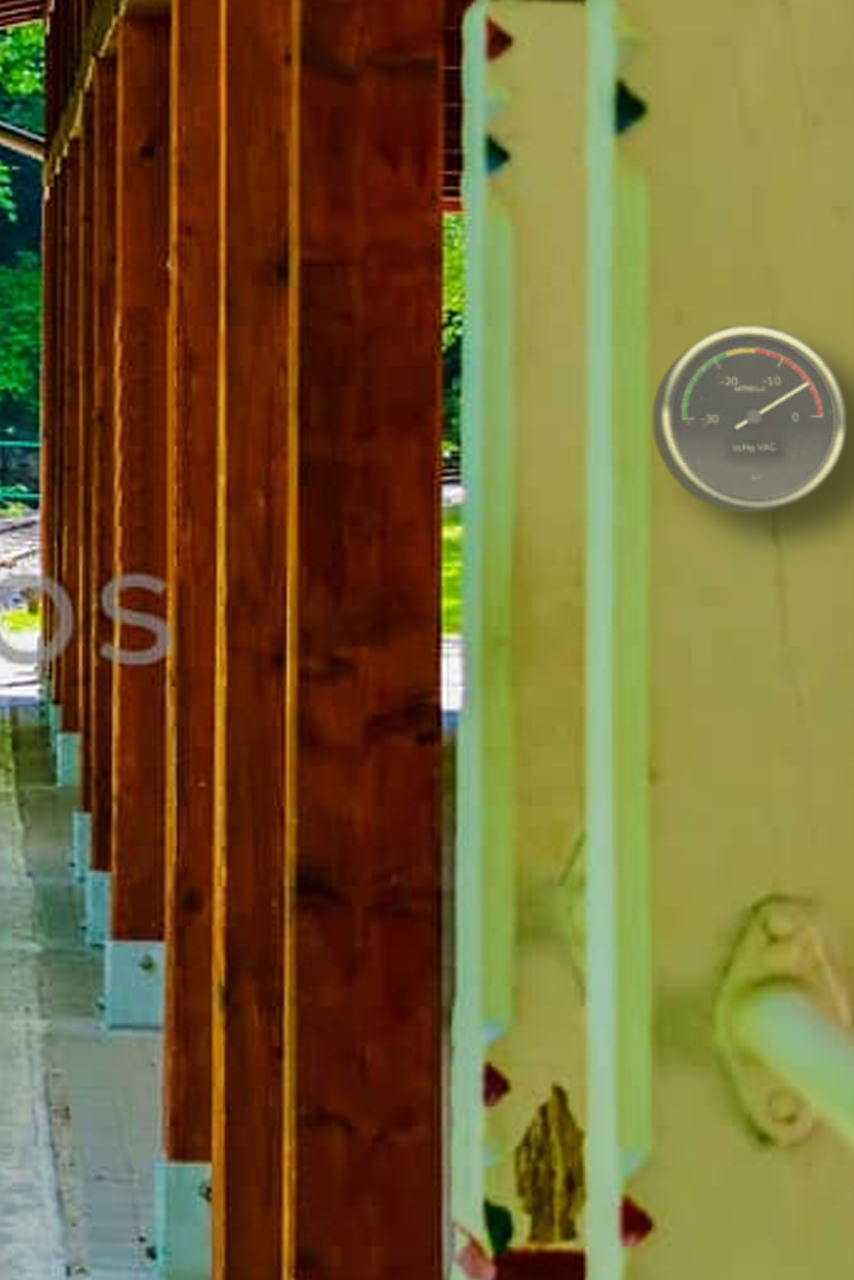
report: -5 (inHg)
